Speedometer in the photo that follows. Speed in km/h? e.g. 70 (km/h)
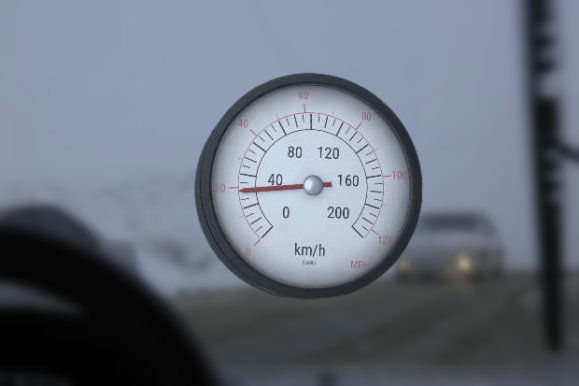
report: 30 (km/h)
